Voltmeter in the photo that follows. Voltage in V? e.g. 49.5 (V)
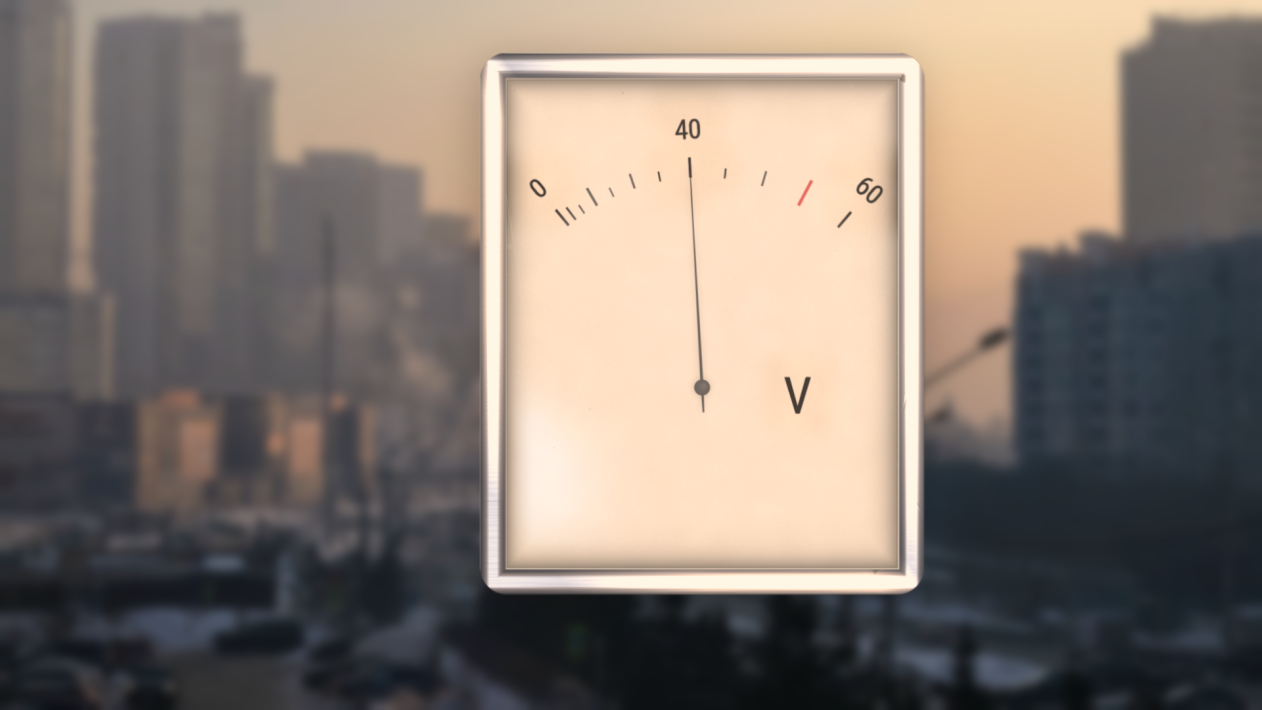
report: 40 (V)
